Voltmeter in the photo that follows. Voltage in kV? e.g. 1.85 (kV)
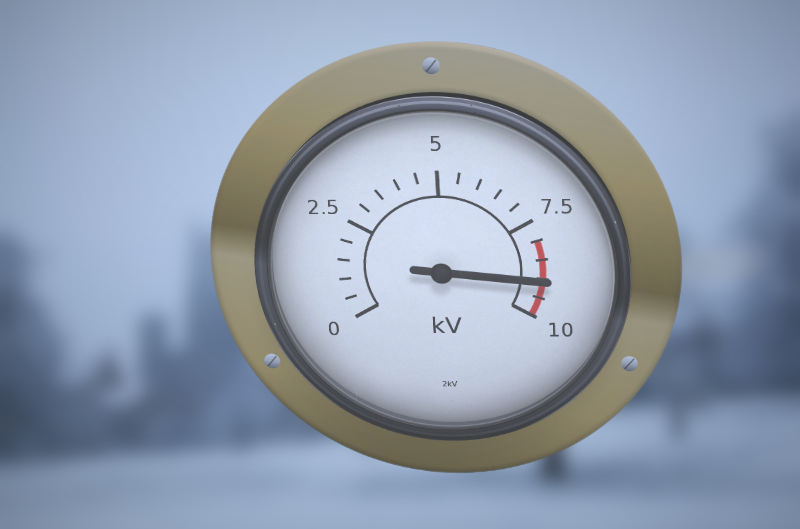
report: 9 (kV)
